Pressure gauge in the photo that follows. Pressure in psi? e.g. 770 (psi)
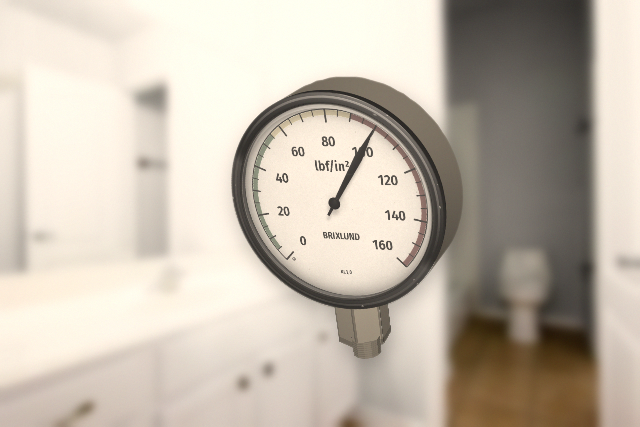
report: 100 (psi)
